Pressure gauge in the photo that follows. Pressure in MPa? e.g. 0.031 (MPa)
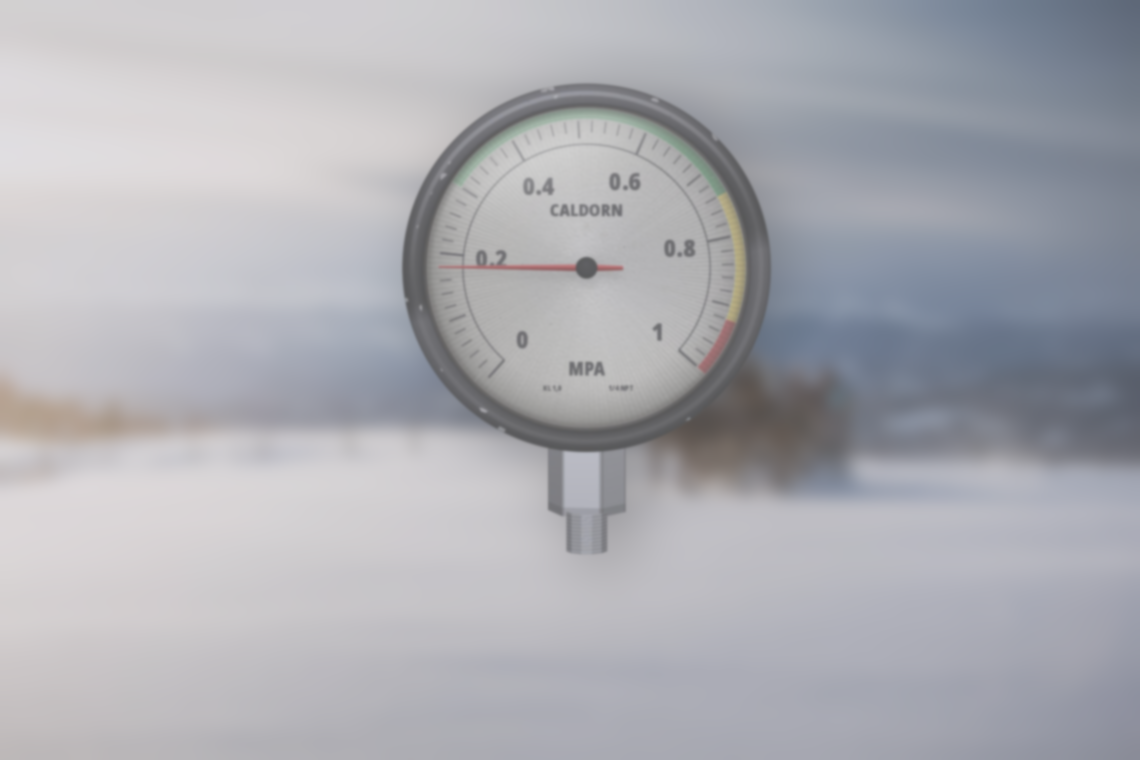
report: 0.18 (MPa)
